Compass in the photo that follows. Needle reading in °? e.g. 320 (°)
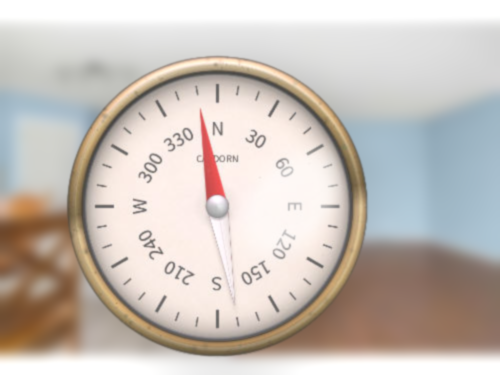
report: 350 (°)
